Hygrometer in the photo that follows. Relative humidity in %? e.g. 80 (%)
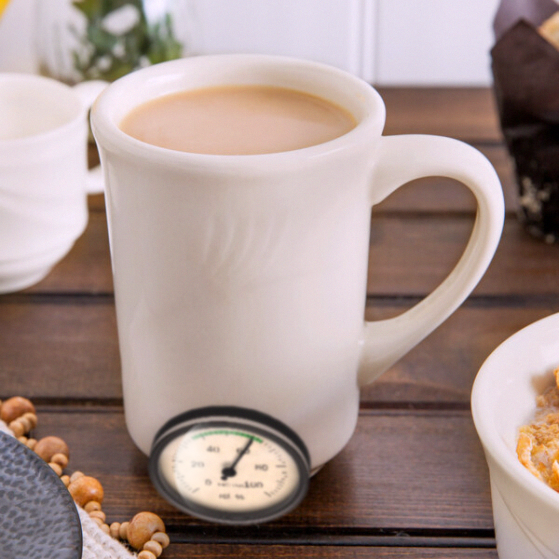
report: 60 (%)
